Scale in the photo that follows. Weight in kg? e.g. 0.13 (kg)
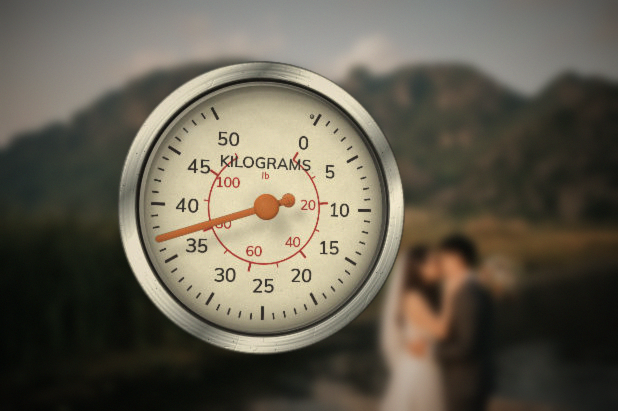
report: 37 (kg)
